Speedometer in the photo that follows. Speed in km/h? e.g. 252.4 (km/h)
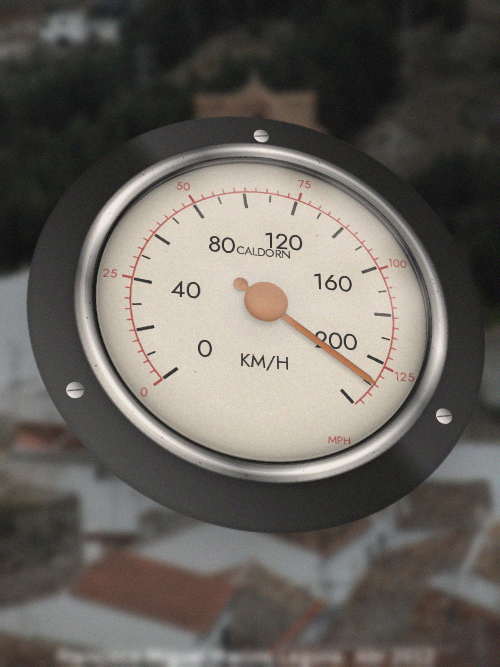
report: 210 (km/h)
